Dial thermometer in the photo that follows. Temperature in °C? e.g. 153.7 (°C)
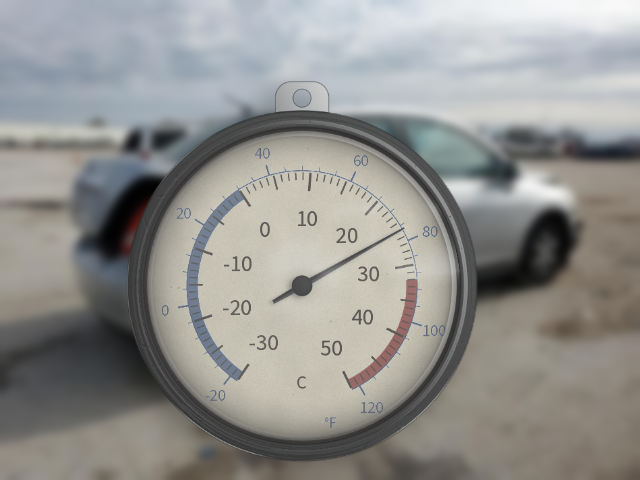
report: 25 (°C)
